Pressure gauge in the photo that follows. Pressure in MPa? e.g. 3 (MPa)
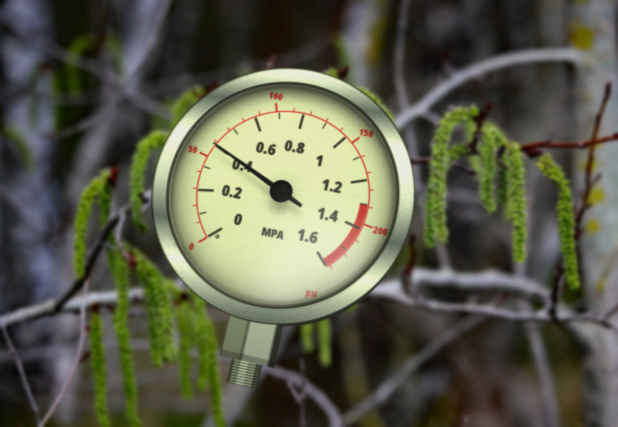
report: 0.4 (MPa)
